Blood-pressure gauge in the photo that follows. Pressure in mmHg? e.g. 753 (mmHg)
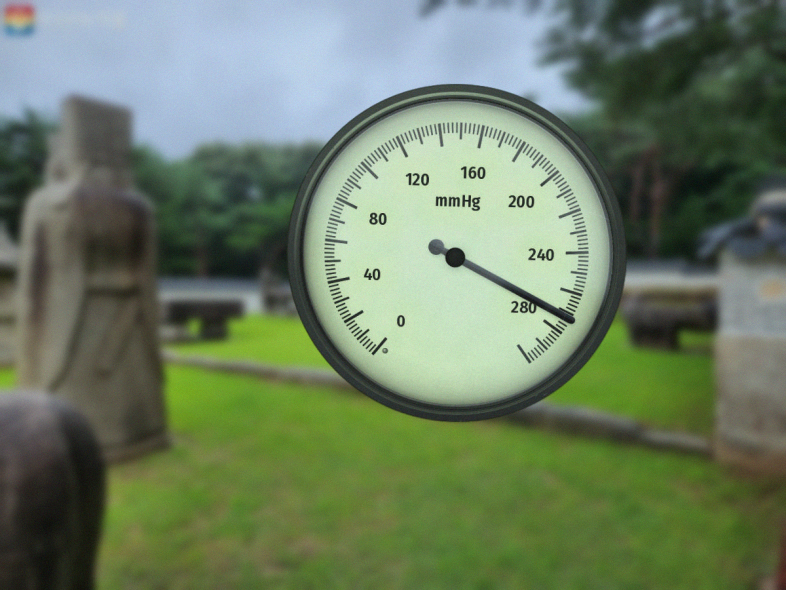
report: 272 (mmHg)
